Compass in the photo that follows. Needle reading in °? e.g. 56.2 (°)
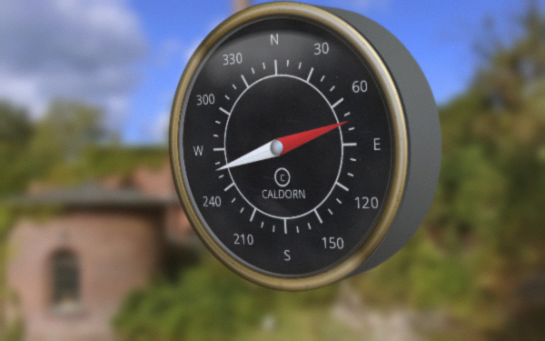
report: 75 (°)
